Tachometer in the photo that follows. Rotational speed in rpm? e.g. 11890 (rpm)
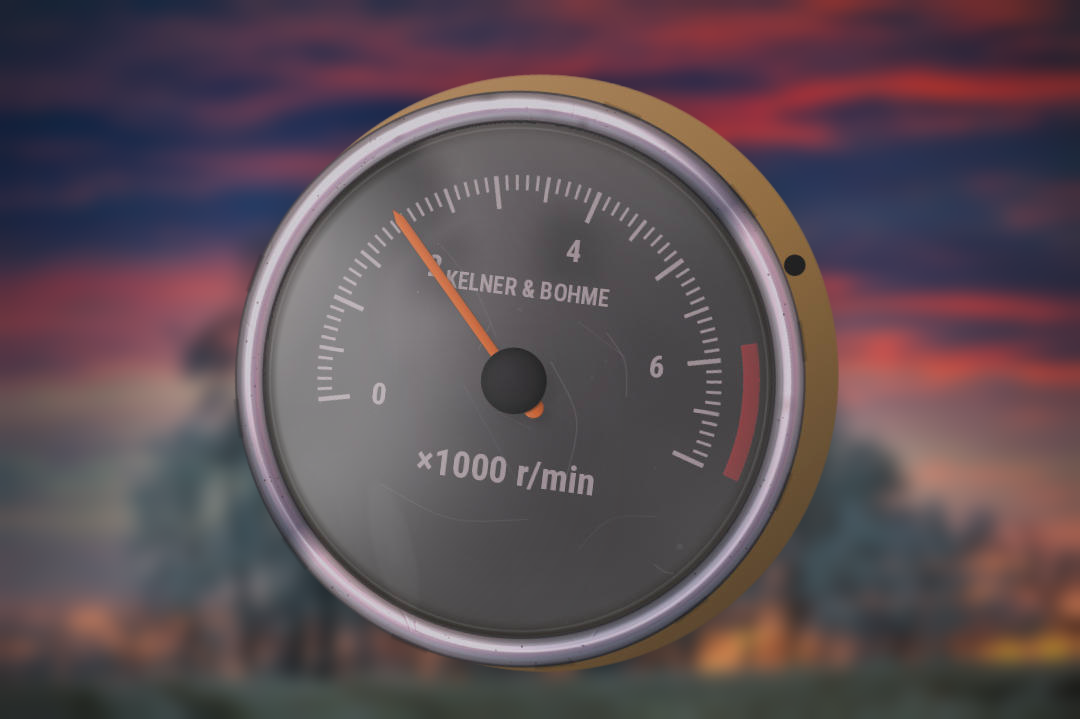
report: 2000 (rpm)
